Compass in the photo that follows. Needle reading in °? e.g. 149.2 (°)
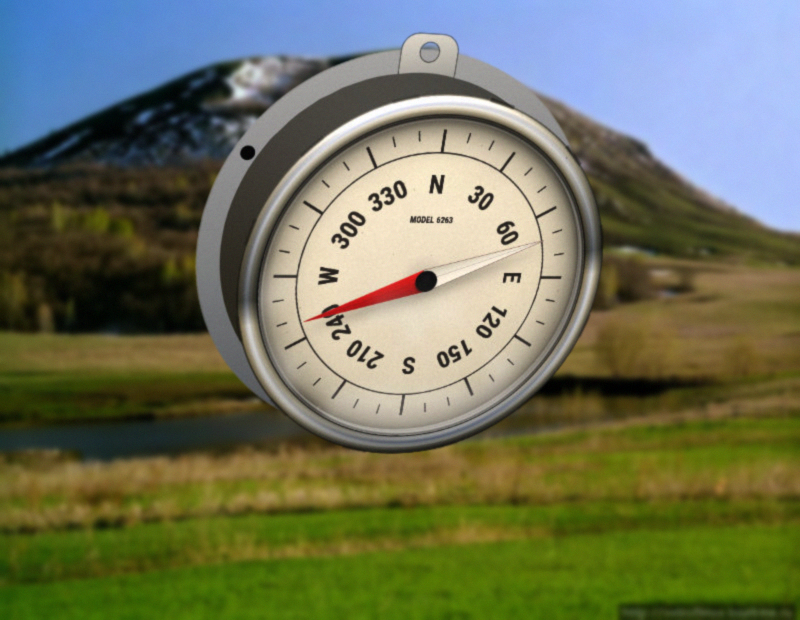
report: 250 (°)
